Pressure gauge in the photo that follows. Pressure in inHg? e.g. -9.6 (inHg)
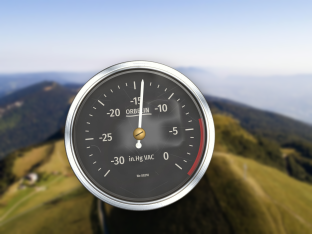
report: -14 (inHg)
